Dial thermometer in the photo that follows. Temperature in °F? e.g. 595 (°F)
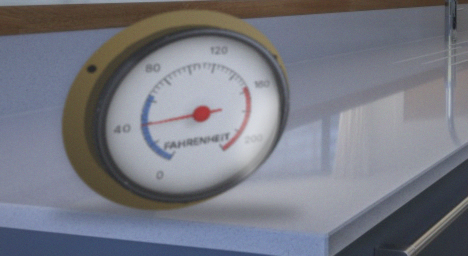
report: 40 (°F)
